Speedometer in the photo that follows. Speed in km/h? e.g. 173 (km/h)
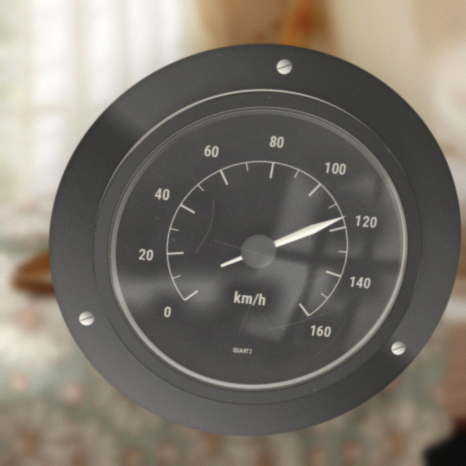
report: 115 (km/h)
